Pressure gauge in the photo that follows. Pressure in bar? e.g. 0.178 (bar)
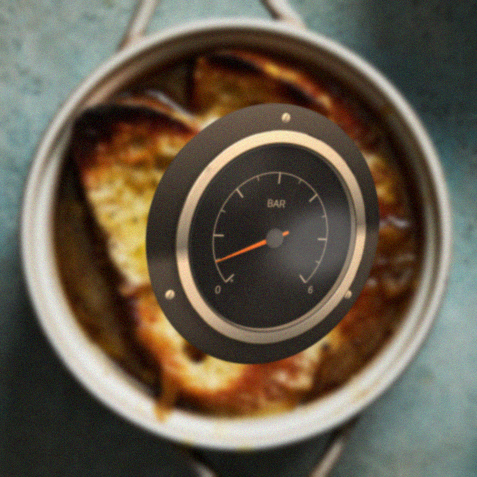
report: 0.5 (bar)
